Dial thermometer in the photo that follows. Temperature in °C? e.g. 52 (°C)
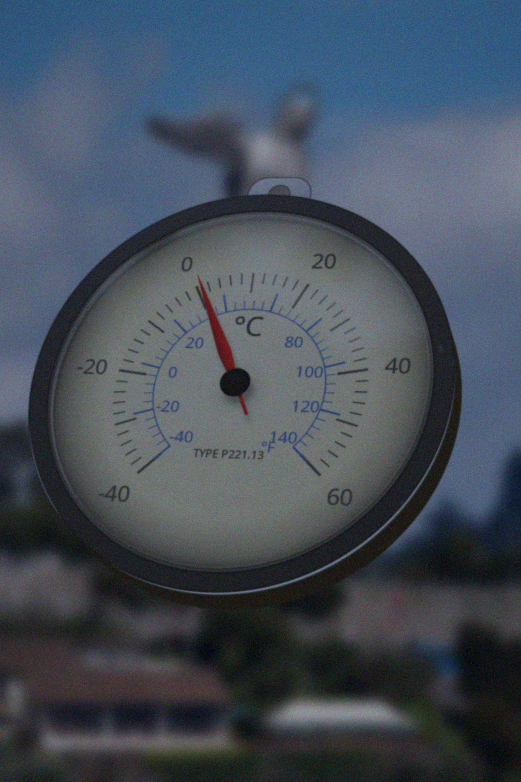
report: 1 (°C)
